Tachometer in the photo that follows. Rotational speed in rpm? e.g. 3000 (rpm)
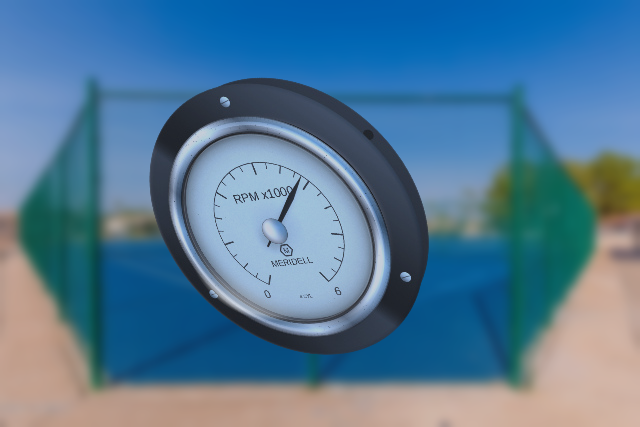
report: 3875 (rpm)
